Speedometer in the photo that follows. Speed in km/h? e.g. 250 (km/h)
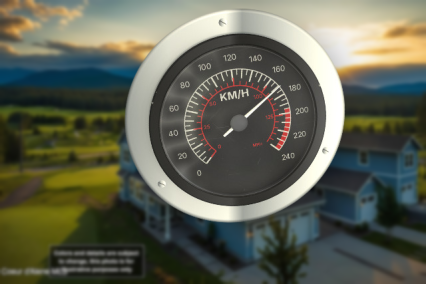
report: 170 (km/h)
